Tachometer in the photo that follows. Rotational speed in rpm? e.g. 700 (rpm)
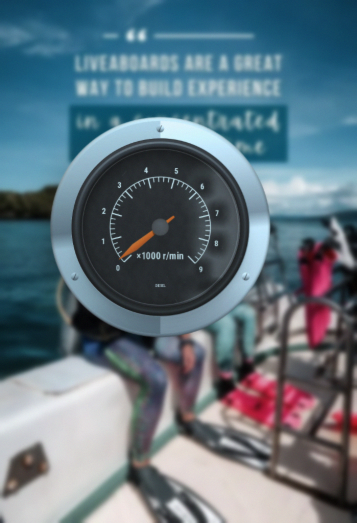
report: 200 (rpm)
